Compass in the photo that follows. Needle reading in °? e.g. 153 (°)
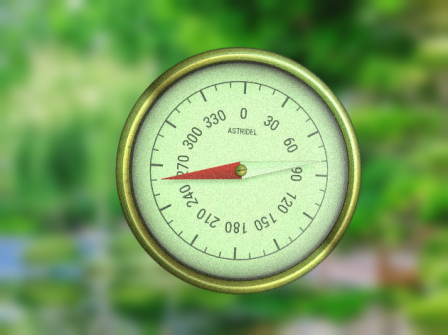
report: 260 (°)
